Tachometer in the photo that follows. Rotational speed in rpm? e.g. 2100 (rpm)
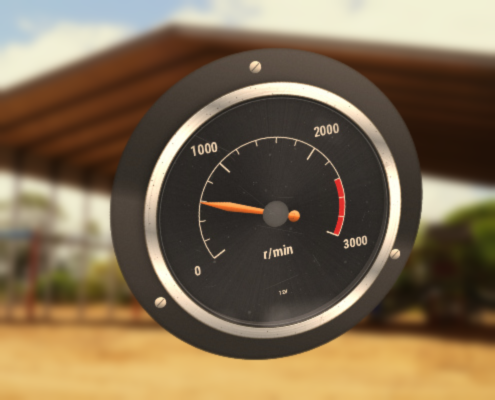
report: 600 (rpm)
